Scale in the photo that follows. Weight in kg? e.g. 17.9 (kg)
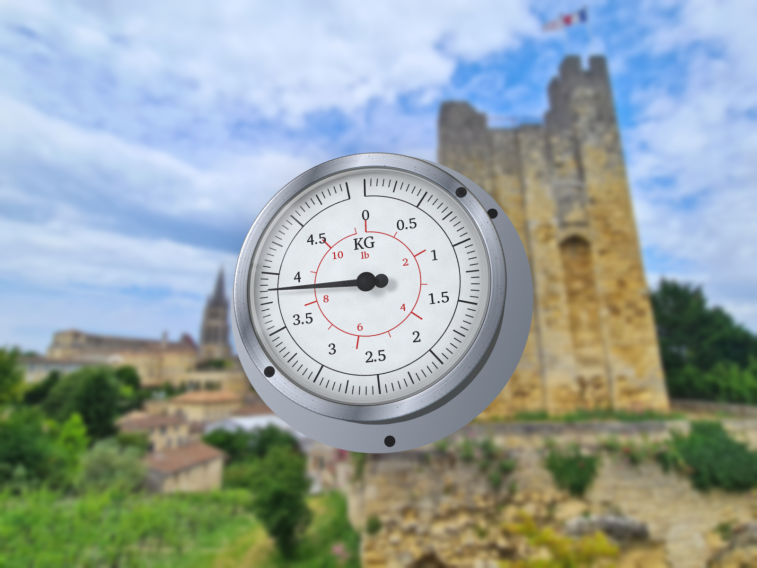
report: 3.85 (kg)
